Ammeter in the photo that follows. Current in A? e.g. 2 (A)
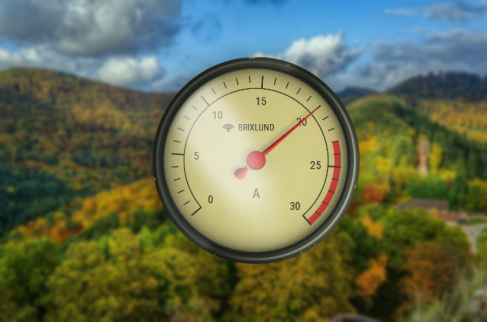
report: 20 (A)
